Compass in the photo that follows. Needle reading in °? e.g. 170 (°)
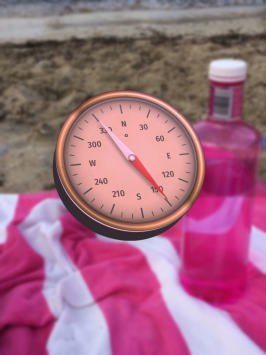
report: 150 (°)
